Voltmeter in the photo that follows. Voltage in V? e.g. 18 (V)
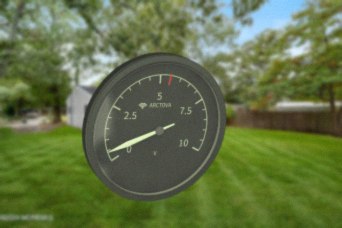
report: 0.5 (V)
